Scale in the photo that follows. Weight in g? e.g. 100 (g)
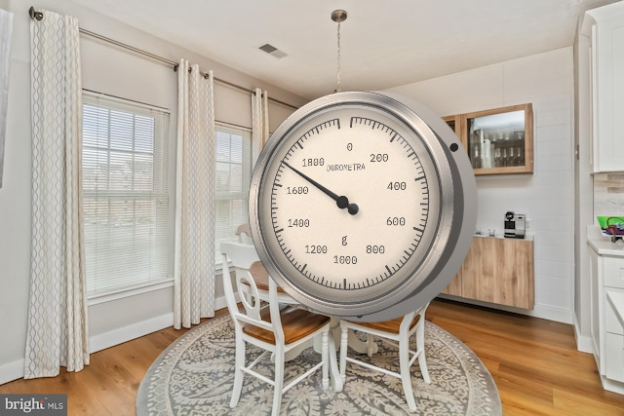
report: 1700 (g)
